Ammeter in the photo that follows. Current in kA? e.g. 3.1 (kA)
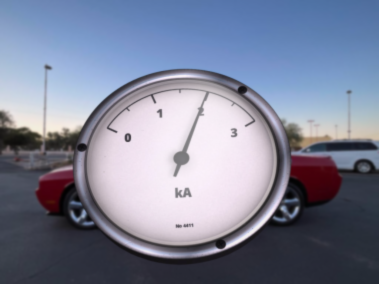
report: 2 (kA)
